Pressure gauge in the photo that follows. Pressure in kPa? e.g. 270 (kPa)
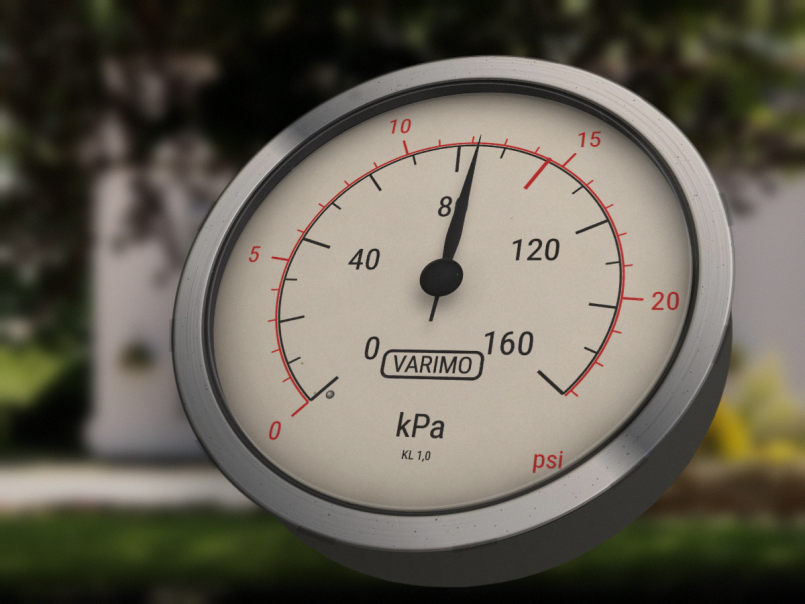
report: 85 (kPa)
